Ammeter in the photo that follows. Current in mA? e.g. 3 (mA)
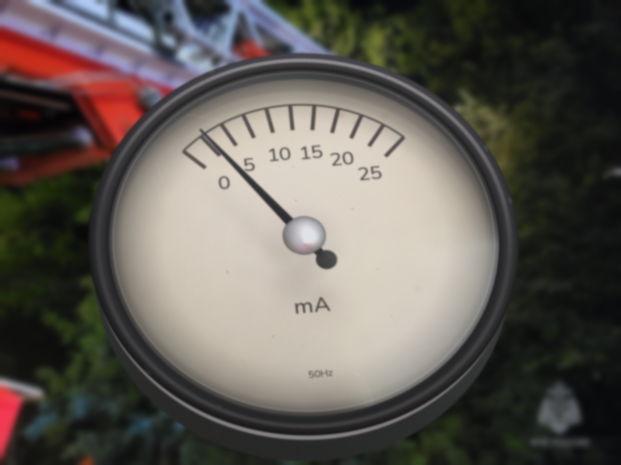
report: 2.5 (mA)
